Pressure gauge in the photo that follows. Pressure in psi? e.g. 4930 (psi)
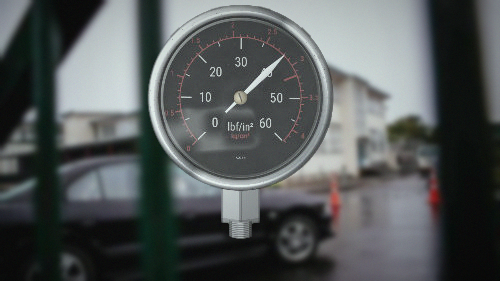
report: 40 (psi)
